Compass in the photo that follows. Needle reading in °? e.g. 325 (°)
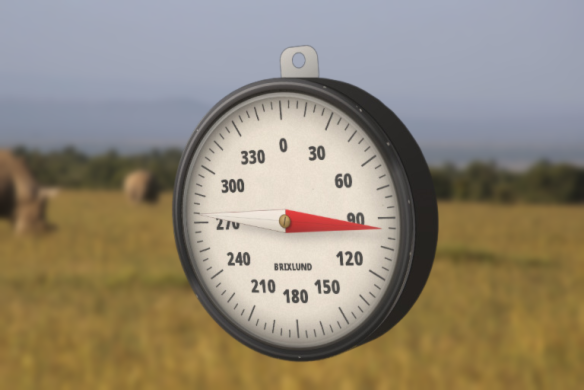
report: 95 (°)
